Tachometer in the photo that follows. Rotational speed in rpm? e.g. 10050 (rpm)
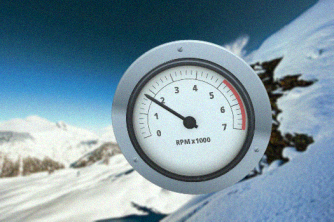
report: 1800 (rpm)
